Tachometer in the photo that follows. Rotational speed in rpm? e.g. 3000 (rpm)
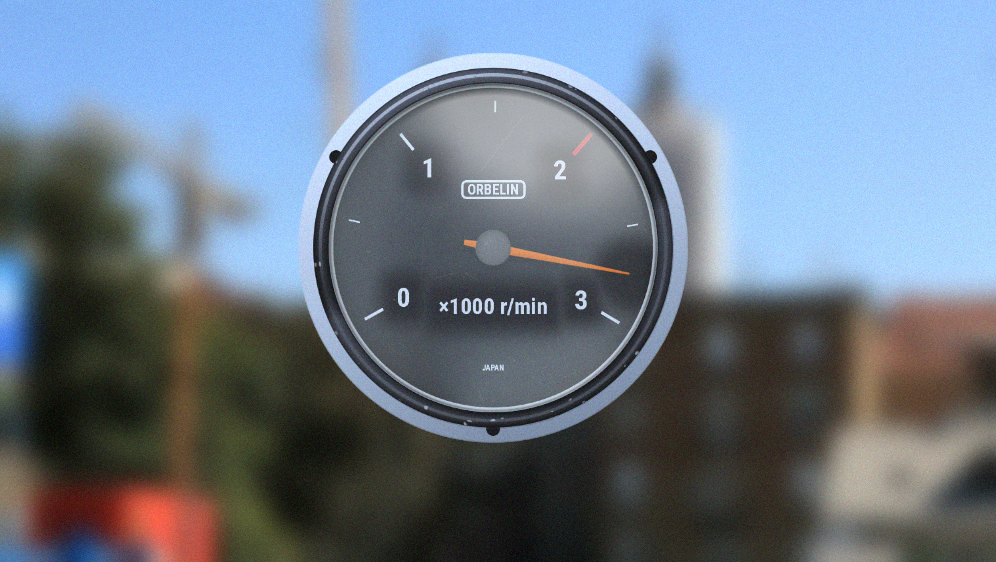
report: 2750 (rpm)
